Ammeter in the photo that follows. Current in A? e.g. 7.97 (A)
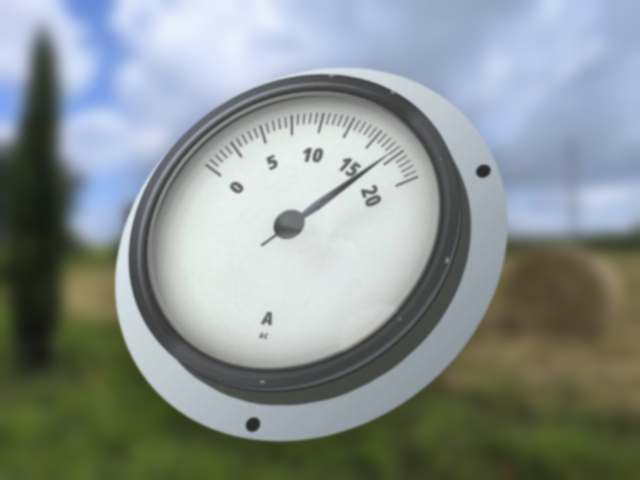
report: 17.5 (A)
